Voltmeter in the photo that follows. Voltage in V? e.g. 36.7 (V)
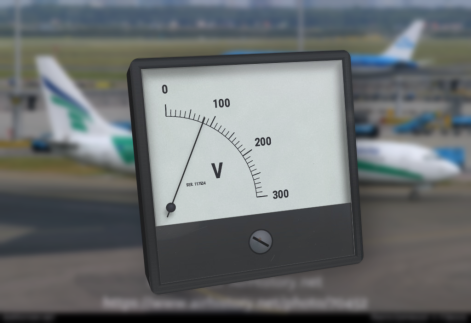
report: 80 (V)
